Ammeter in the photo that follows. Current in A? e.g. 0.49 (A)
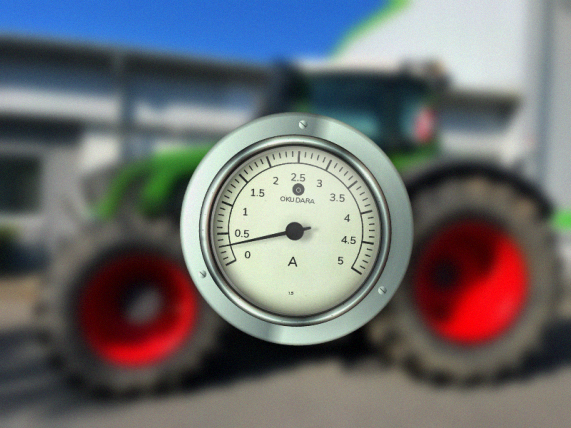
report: 0.3 (A)
